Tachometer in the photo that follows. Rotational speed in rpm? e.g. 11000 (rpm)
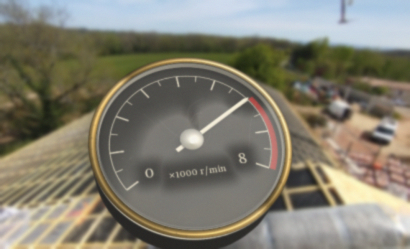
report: 6000 (rpm)
